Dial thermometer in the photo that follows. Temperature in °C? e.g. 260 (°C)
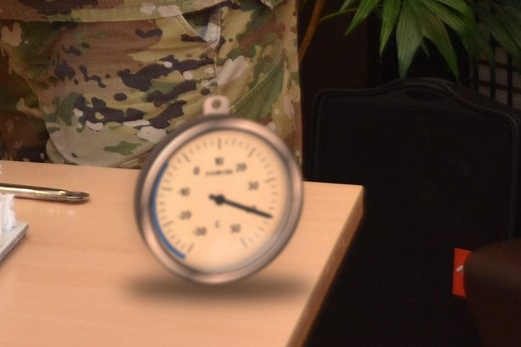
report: 40 (°C)
